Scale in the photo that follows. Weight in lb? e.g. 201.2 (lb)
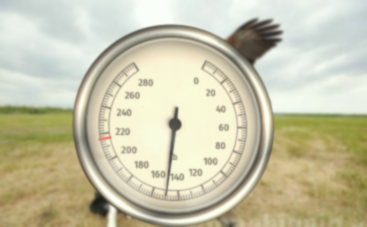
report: 150 (lb)
